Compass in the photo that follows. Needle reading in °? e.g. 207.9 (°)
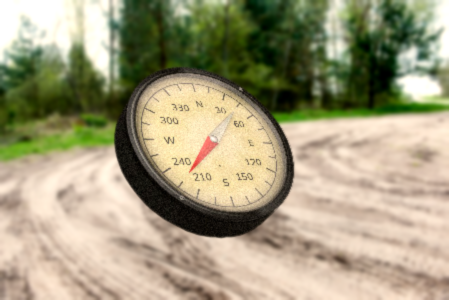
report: 225 (°)
